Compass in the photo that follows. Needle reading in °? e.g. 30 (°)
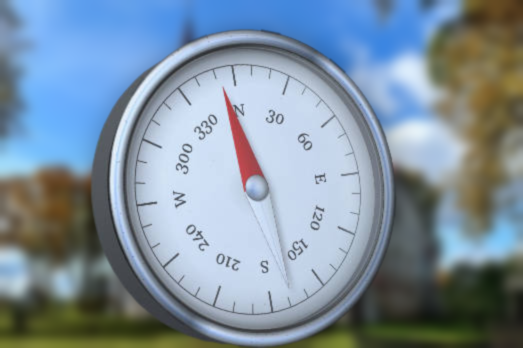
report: 350 (°)
